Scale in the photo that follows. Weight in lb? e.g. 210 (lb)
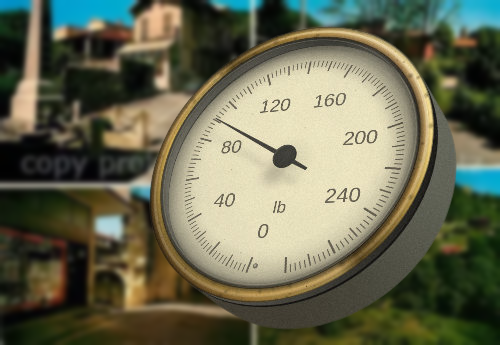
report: 90 (lb)
